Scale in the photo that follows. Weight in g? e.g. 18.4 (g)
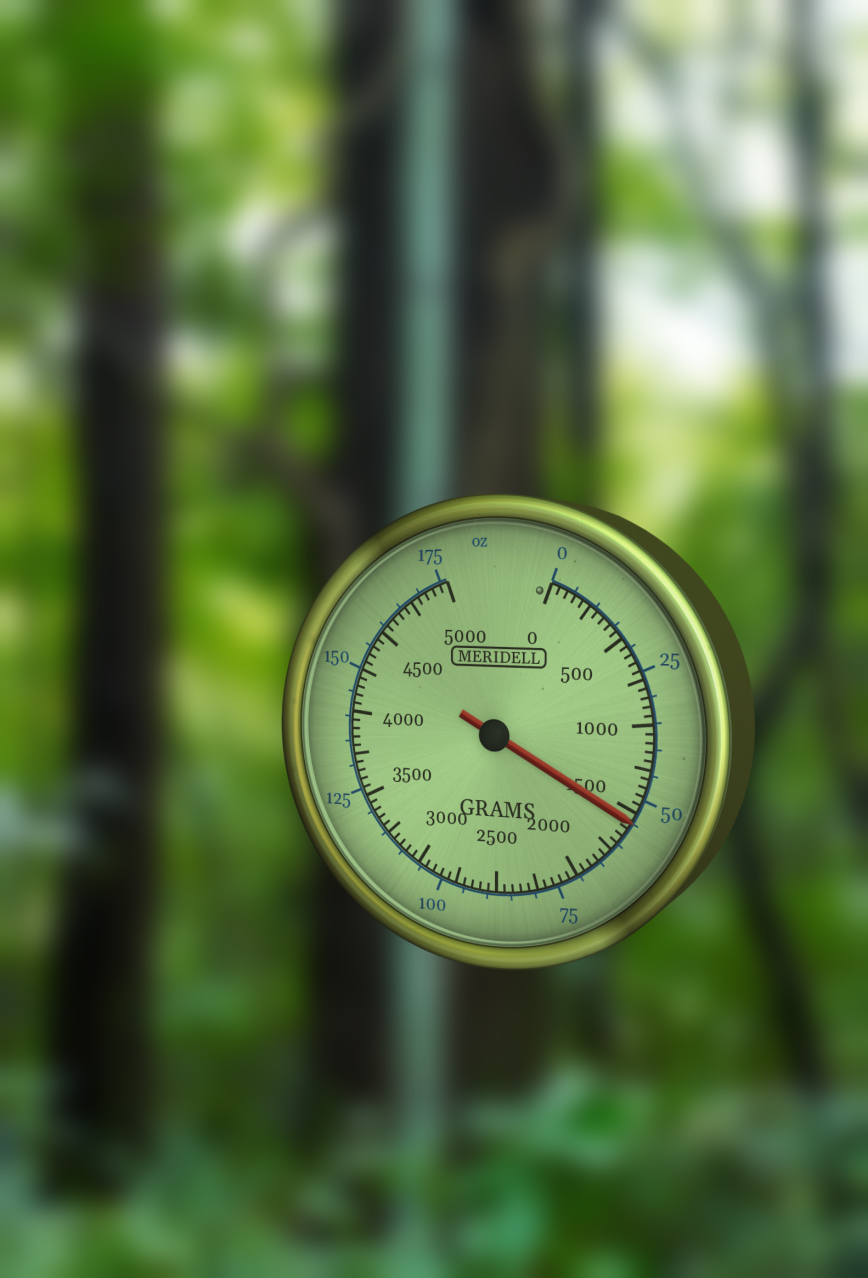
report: 1550 (g)
